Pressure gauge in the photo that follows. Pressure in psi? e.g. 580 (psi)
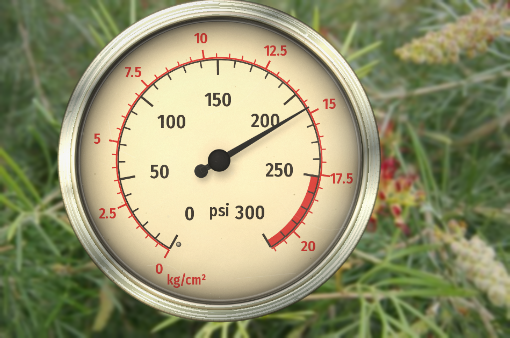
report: 210 (psi)
